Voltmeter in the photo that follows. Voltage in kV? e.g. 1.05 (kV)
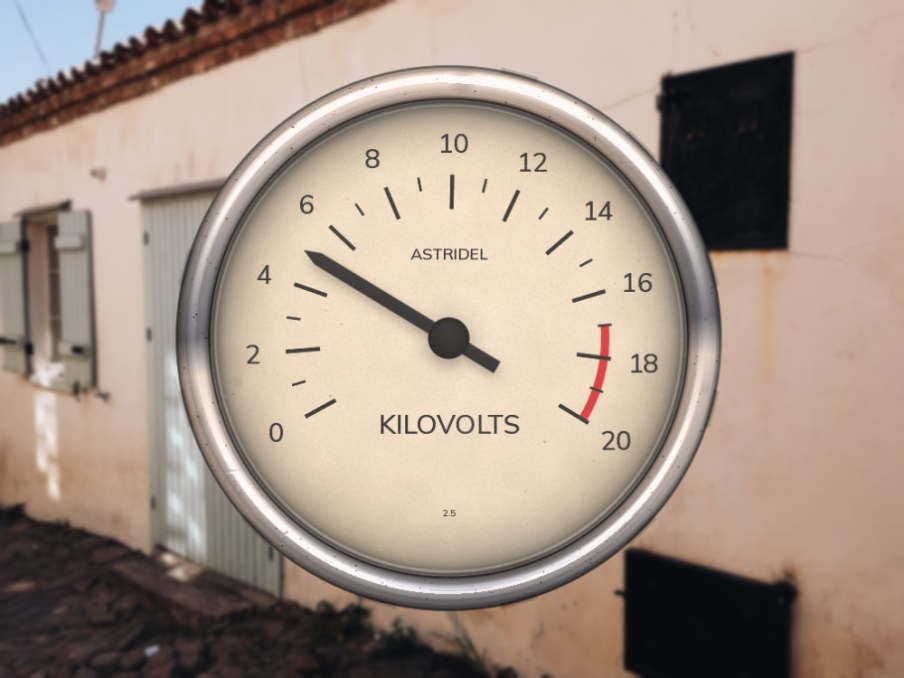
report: 5 (kV)
